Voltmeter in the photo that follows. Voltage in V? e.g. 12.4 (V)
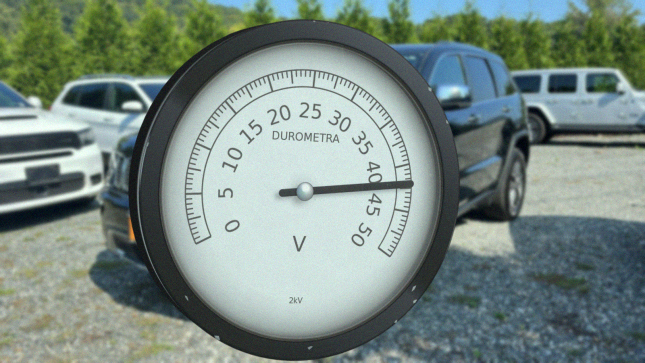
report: 42 (V)
